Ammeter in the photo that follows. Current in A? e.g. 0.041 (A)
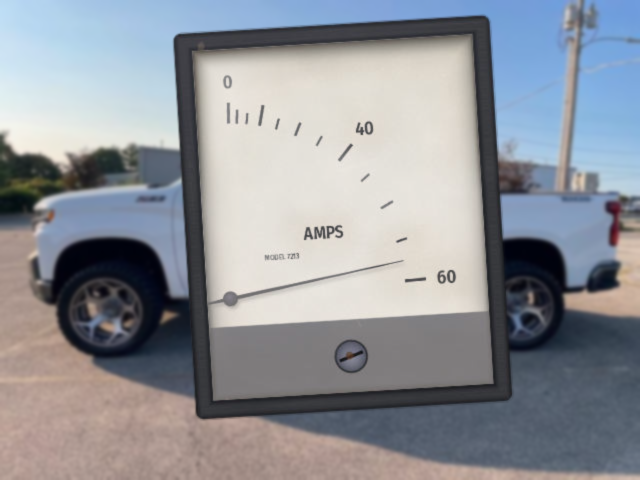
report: 57.5 (A)
